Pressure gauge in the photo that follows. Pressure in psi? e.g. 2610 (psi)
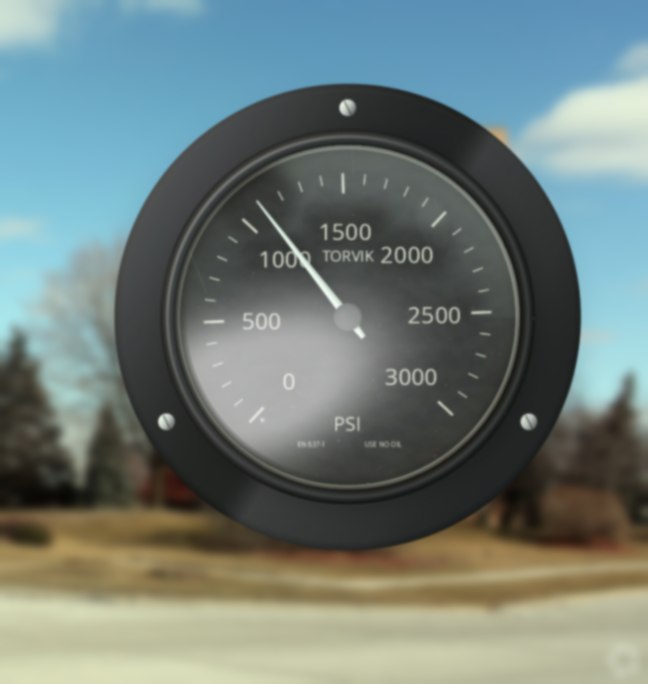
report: 1100 (psi)
